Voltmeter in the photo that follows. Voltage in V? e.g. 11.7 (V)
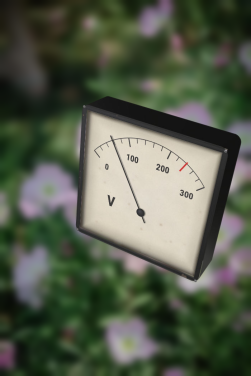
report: 60 (V)
